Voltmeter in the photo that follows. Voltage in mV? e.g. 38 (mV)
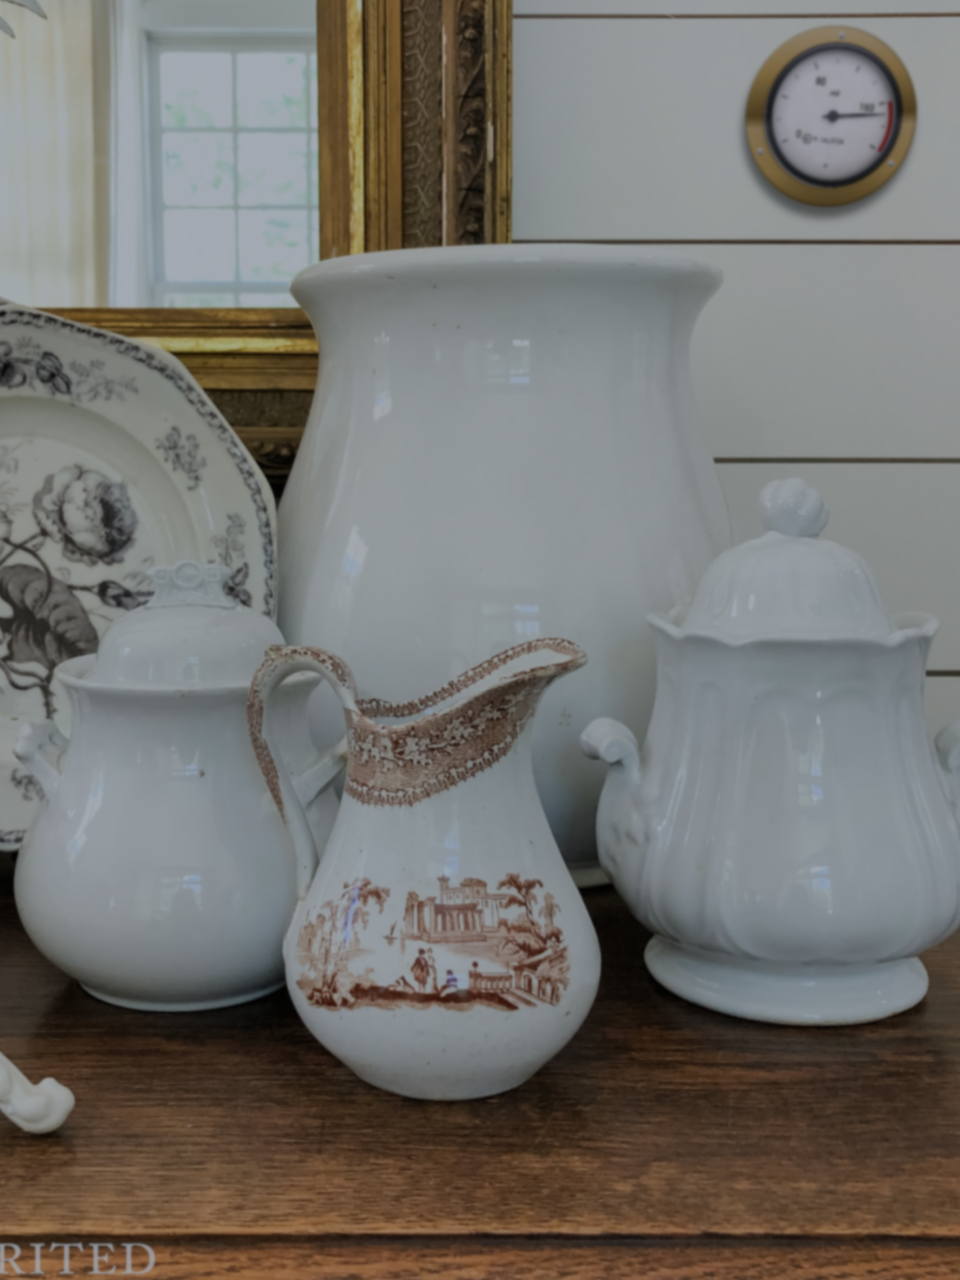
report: 170 (mV)
